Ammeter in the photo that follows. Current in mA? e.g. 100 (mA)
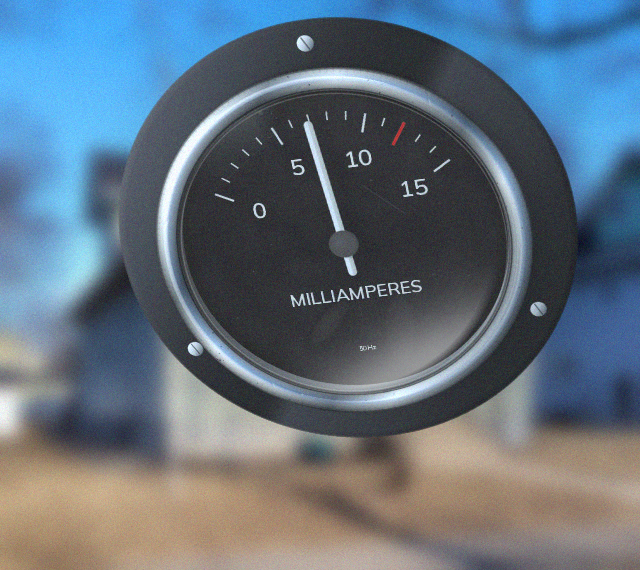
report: 7 (mA)
